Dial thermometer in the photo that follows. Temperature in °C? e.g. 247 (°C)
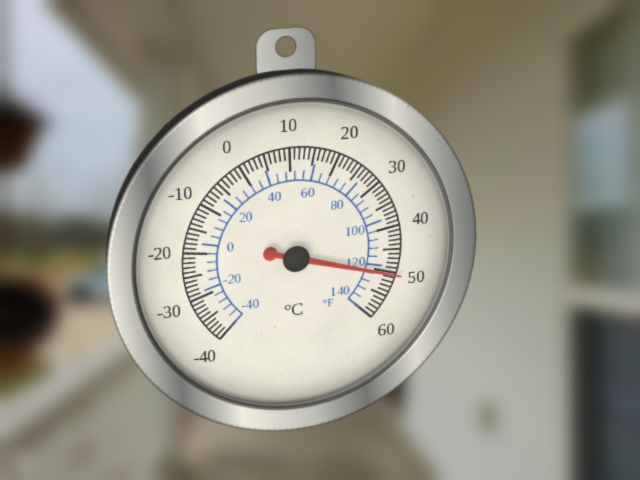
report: 50 (°C)
